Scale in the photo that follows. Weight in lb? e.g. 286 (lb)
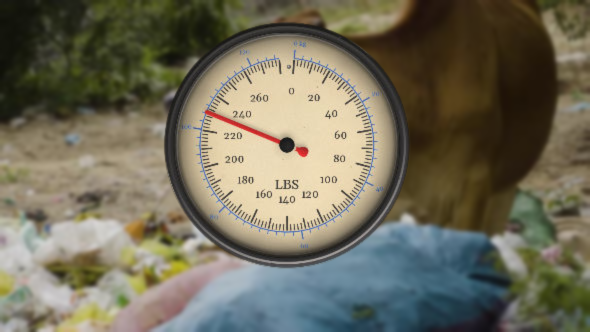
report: 230 (lb)
